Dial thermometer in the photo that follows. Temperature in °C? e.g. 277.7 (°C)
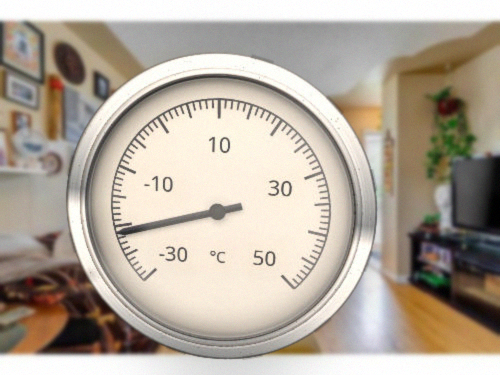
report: -21 (°C)
